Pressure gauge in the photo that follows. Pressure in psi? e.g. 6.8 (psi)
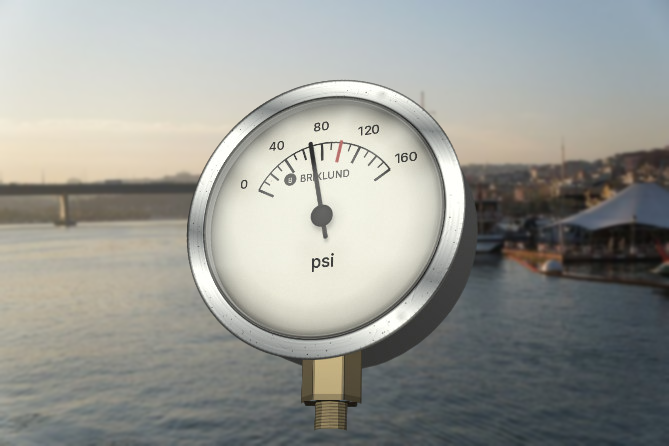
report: 70 (psi)
